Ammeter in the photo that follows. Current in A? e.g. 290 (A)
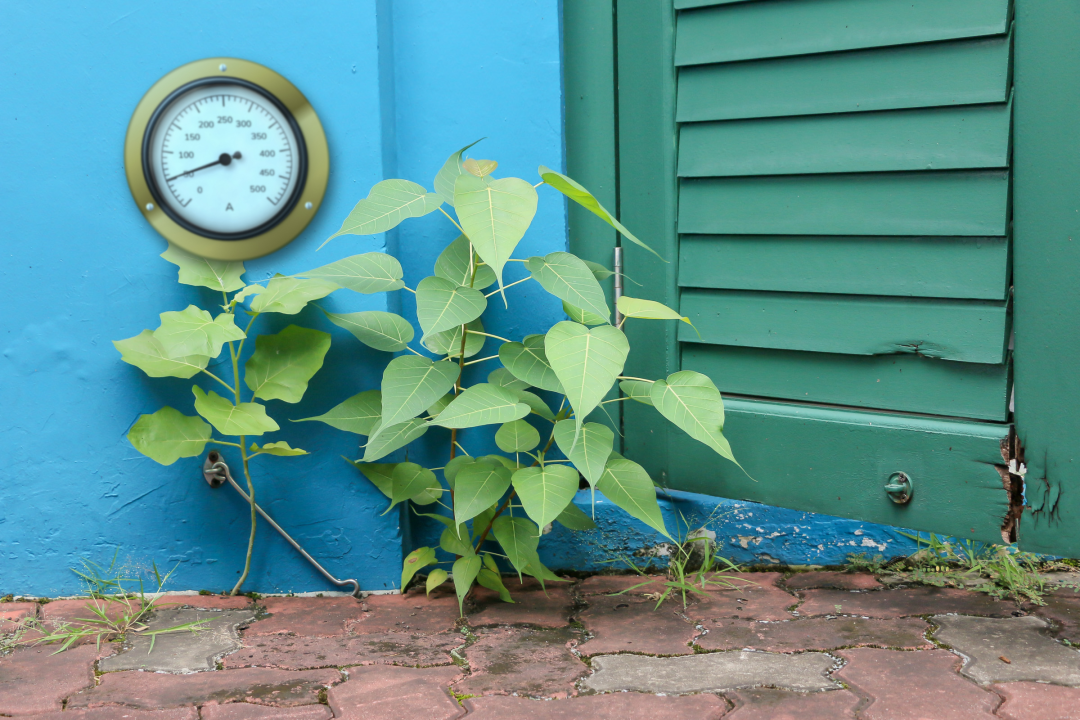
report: 50 (A)
